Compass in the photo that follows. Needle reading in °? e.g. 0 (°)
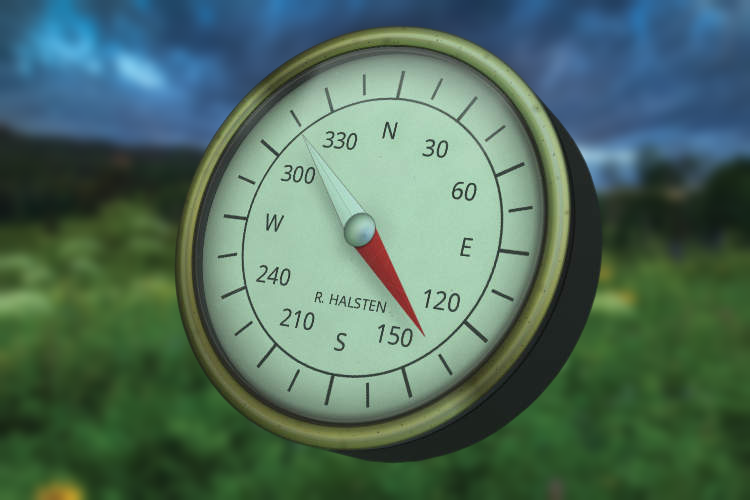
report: 135 (°)
